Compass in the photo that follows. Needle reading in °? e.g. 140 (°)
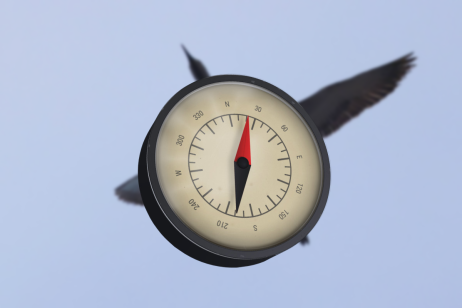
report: 20 (°)
